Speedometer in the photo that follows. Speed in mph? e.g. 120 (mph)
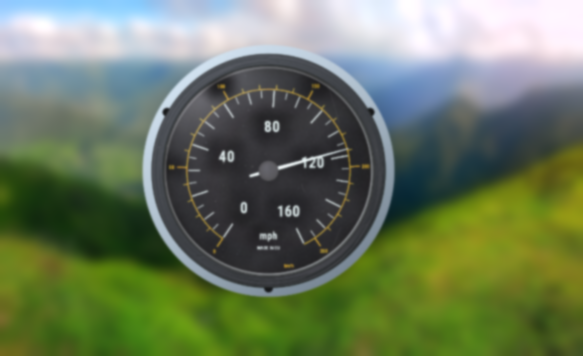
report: 117.5 (mph)
